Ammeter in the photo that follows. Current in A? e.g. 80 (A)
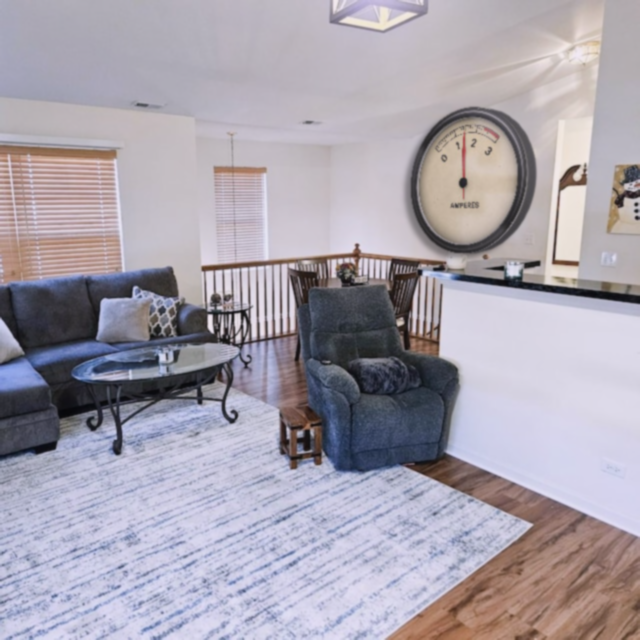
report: 1.5 (A)
